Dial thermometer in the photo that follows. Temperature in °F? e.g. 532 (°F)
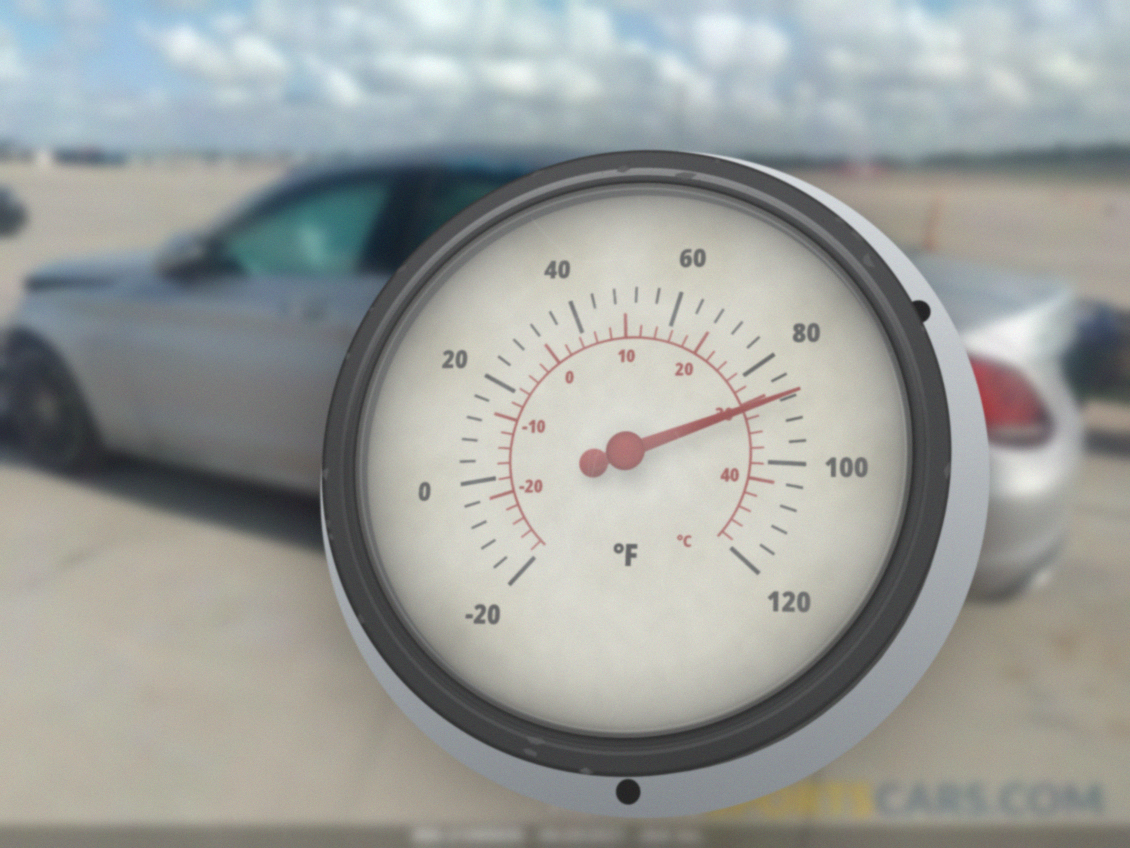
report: 88 (°F)
